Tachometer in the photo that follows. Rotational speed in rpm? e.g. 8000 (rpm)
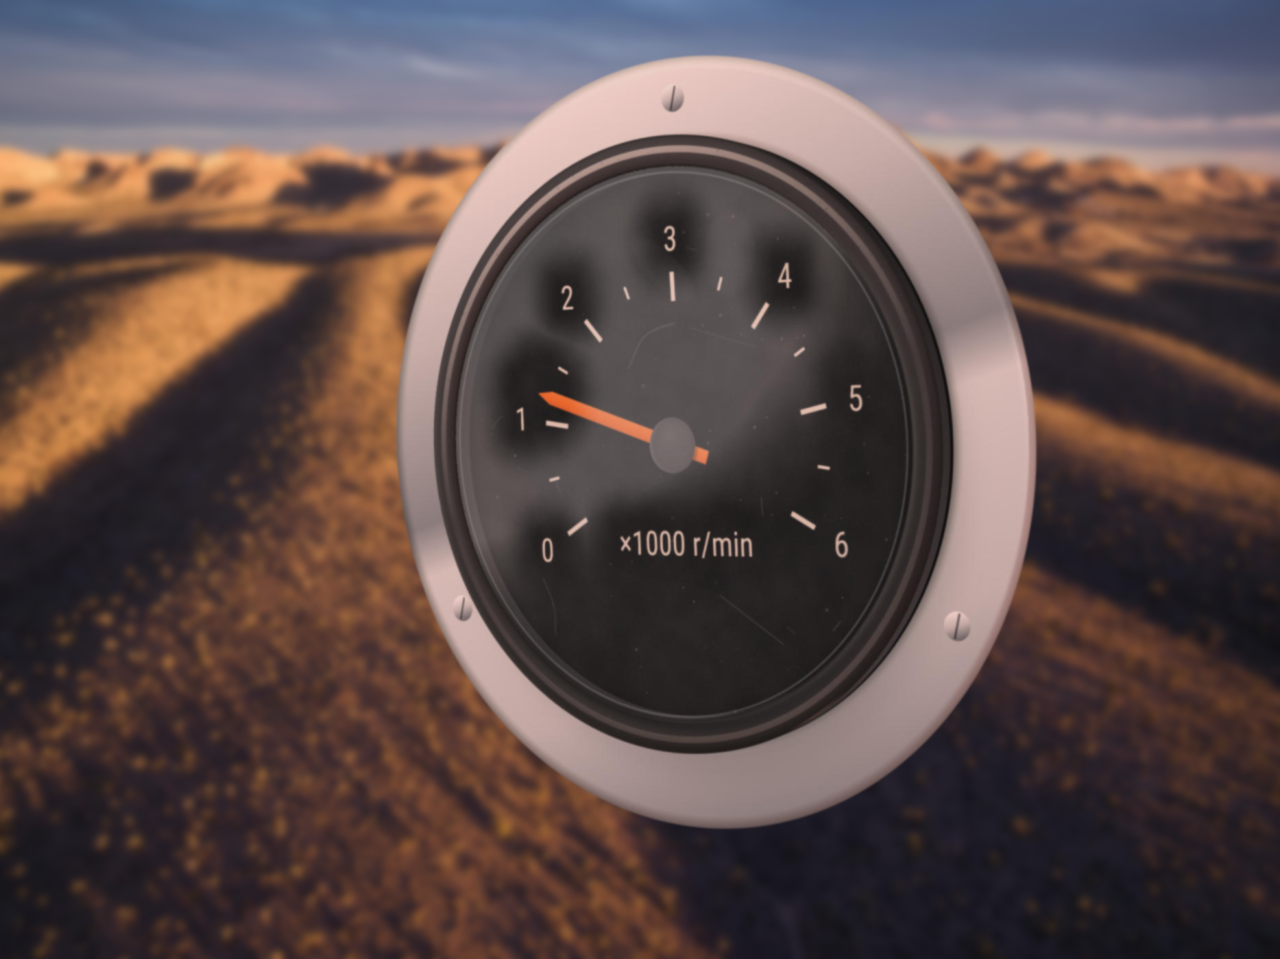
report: 1250 (rpm)
